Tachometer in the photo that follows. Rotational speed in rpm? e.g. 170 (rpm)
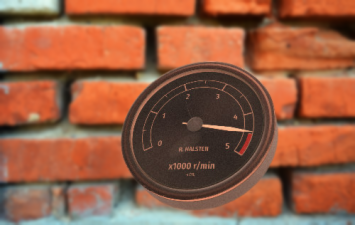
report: 4500 (rpm)
